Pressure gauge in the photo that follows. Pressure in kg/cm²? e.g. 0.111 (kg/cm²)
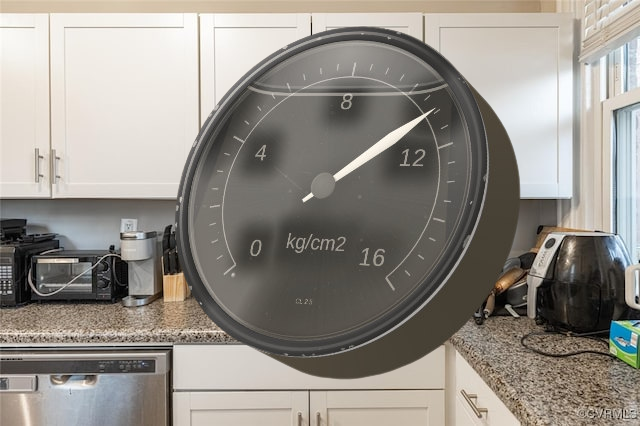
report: 11 (kg/cm²)
